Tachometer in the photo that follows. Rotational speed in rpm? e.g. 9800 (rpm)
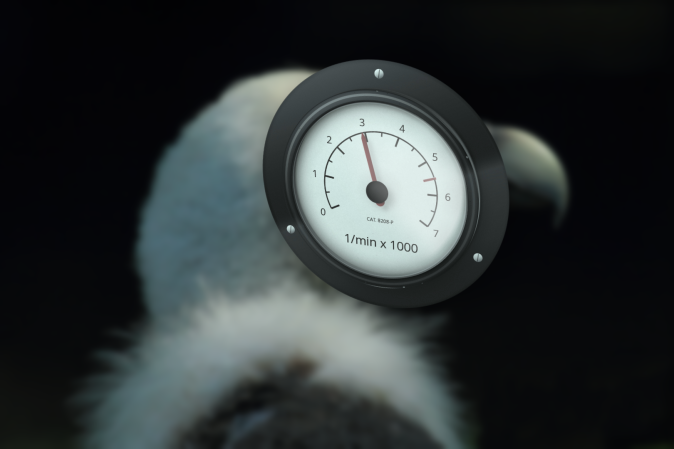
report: 3000 (rpm)
